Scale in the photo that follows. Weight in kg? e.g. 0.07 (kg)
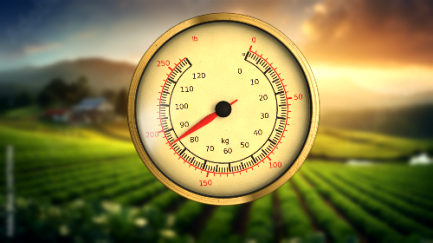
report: 85 (kg)
